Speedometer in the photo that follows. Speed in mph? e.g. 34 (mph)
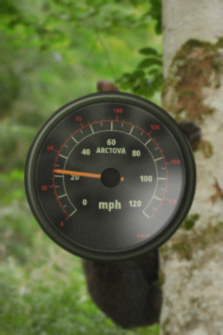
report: 22.5 (mph)
